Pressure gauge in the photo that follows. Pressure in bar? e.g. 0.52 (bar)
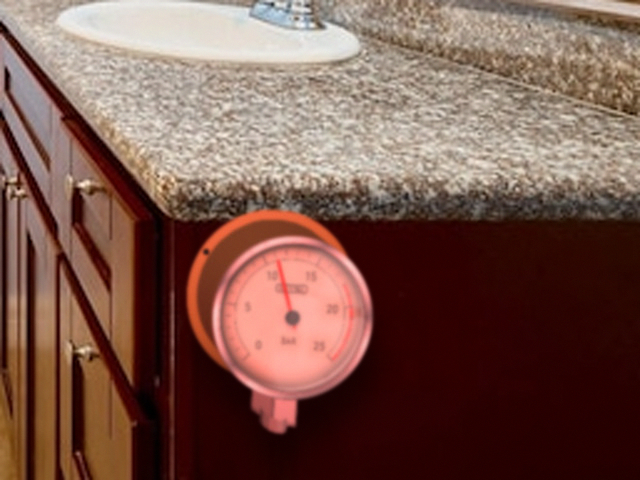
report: 11 (bar)
